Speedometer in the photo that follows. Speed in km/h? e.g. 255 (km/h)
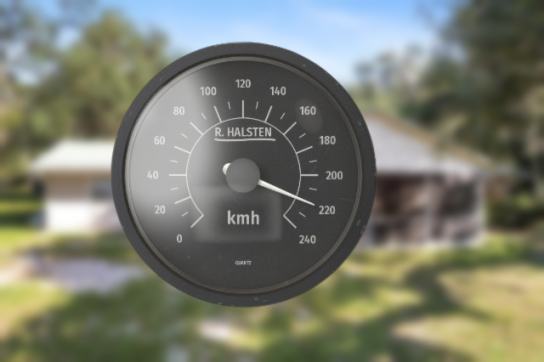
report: 220 (km/h)
